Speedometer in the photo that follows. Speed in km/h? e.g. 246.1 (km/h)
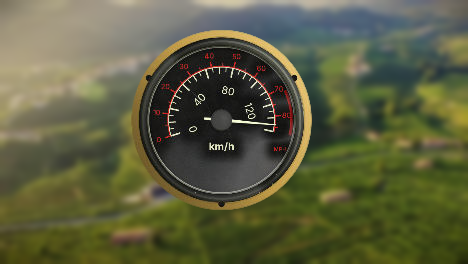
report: 135 (km/h)
